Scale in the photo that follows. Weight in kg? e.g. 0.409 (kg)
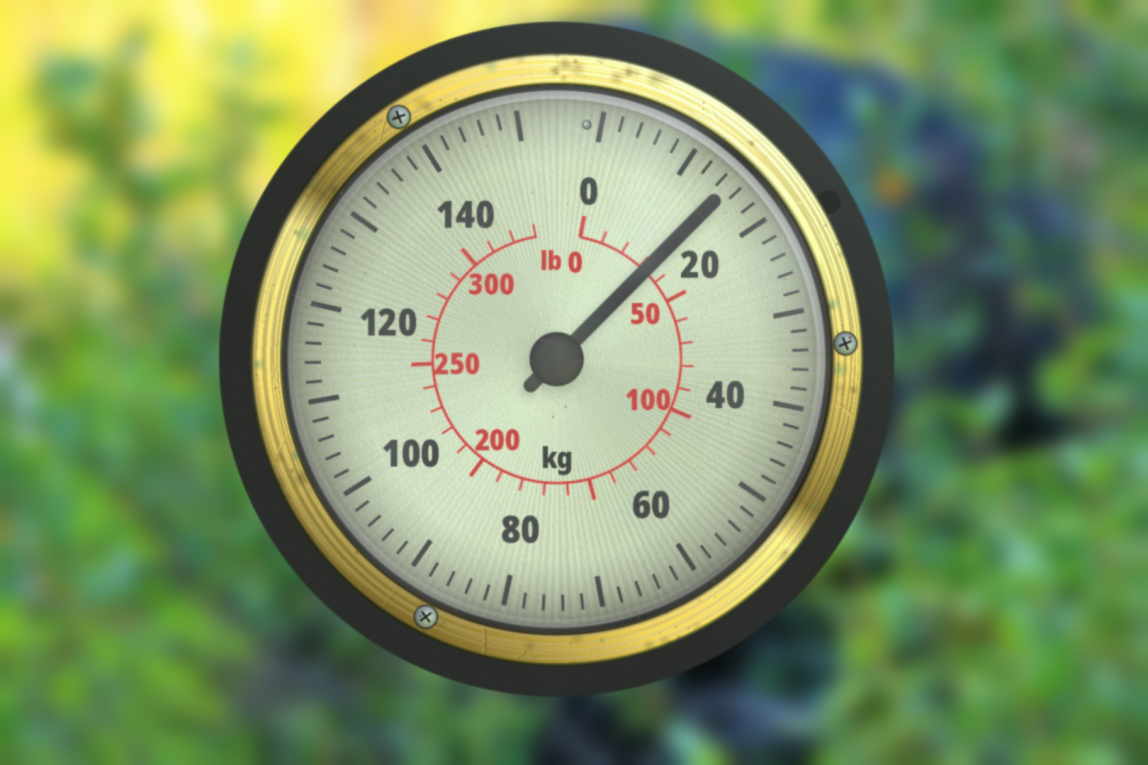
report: 15 (kg)
